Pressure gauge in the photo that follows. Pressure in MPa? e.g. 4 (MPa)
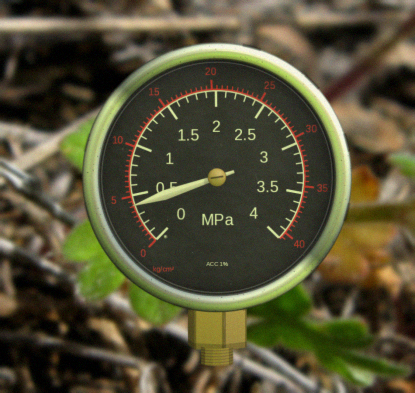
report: 0.4 (MPa)
